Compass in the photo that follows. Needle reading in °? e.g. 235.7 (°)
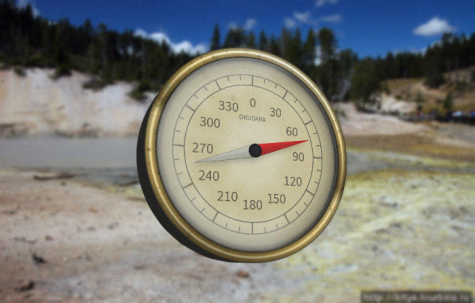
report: 75 (°)
